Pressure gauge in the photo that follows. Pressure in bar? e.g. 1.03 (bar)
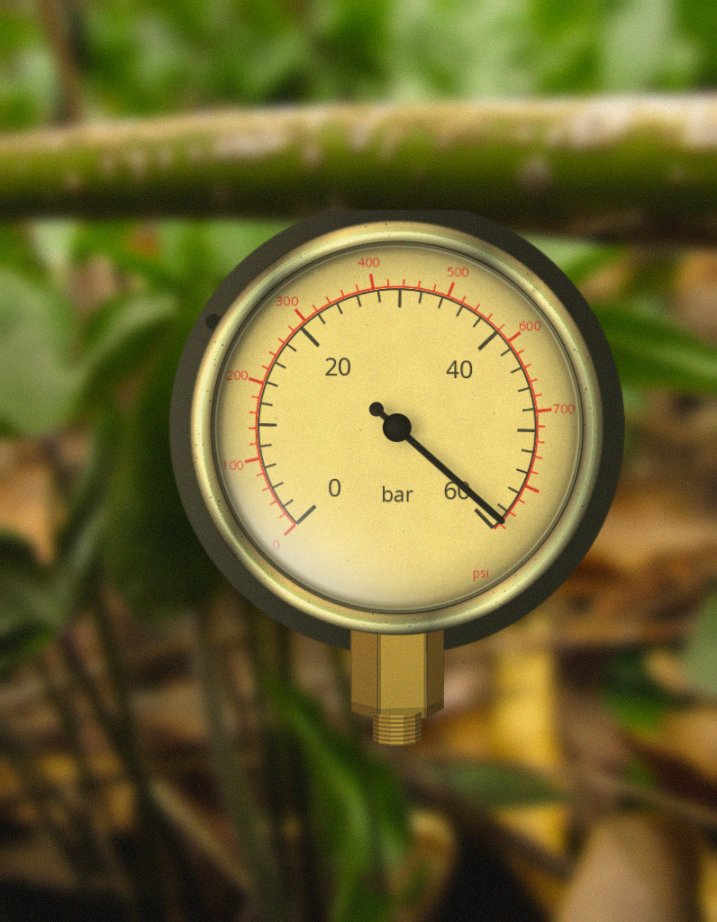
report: 59 (bar)
